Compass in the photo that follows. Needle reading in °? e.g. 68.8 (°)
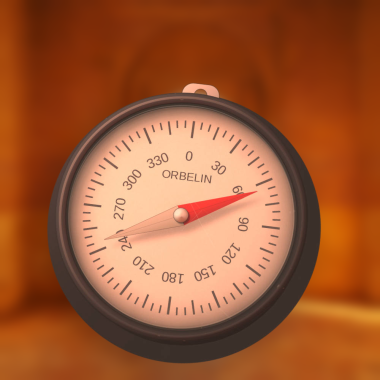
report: 65 (°)
